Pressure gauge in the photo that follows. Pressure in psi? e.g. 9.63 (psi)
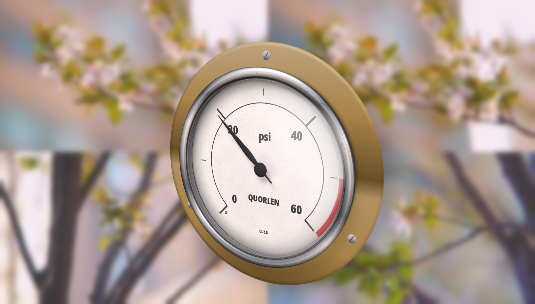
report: 20 (psi)
